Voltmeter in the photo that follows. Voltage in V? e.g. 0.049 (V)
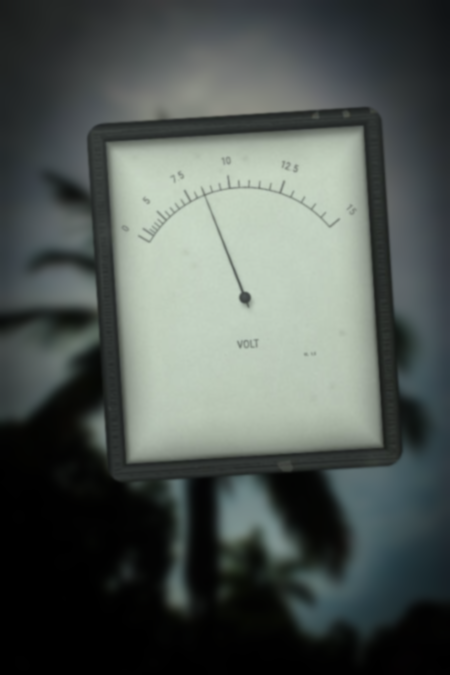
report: 8.5 (V)
